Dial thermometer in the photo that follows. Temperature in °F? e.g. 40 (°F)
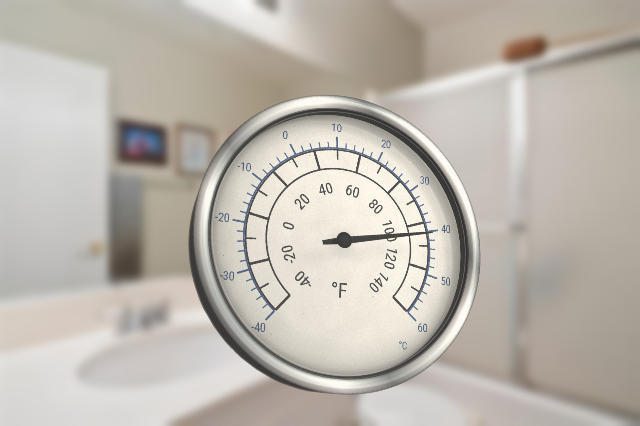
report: 105 (°F)
